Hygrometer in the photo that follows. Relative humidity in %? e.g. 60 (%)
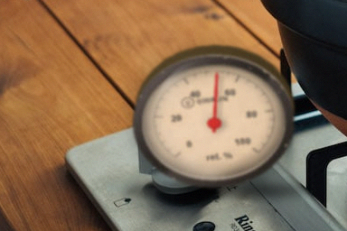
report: 52 (%)
